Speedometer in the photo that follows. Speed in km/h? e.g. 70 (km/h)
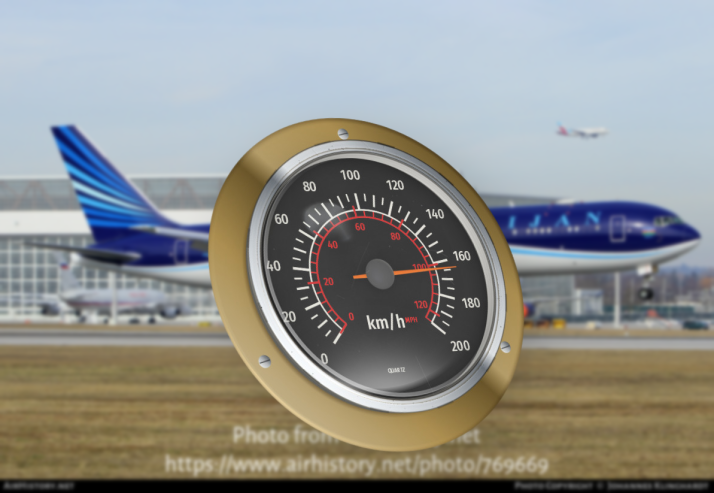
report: 165 (km/h)
